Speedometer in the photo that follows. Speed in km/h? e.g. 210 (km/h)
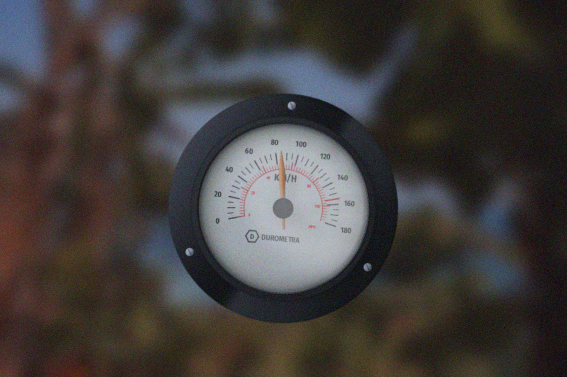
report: 85 (km/h)
